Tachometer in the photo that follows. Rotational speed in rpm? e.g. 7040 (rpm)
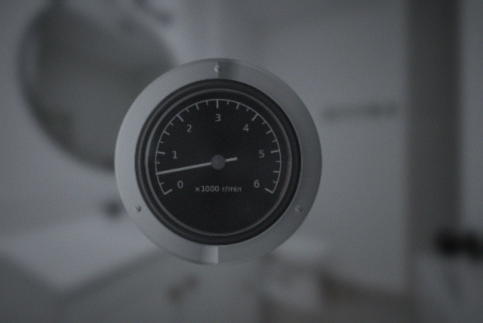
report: 500 (rpm)
